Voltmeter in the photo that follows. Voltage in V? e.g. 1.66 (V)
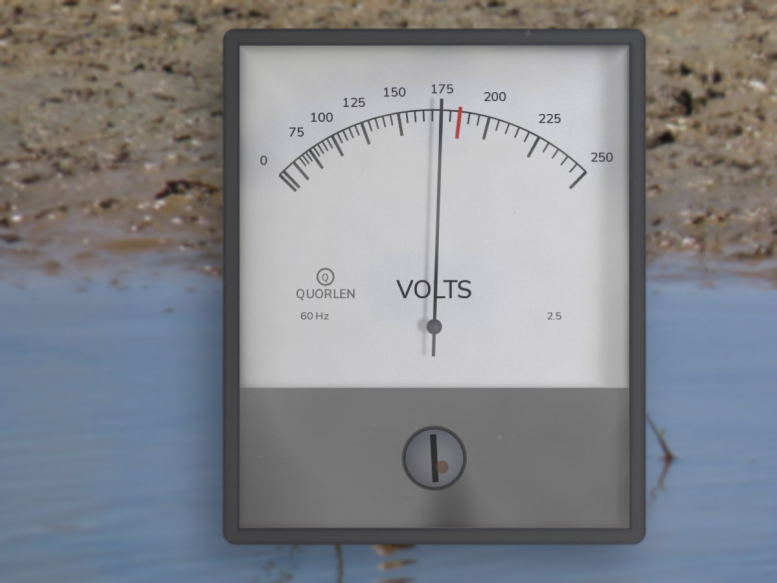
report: 175 (V)
